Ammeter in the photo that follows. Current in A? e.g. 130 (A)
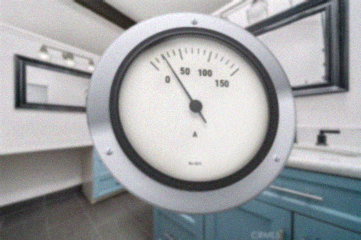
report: 20 (A)
